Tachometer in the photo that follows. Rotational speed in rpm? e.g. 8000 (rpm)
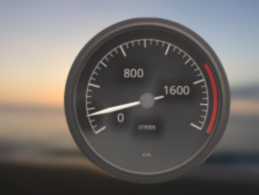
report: 150 (rpm)
